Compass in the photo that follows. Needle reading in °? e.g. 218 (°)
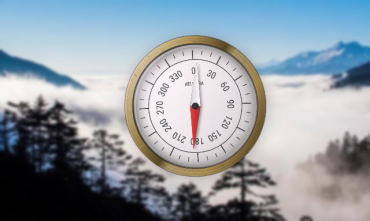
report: 185 (°)
